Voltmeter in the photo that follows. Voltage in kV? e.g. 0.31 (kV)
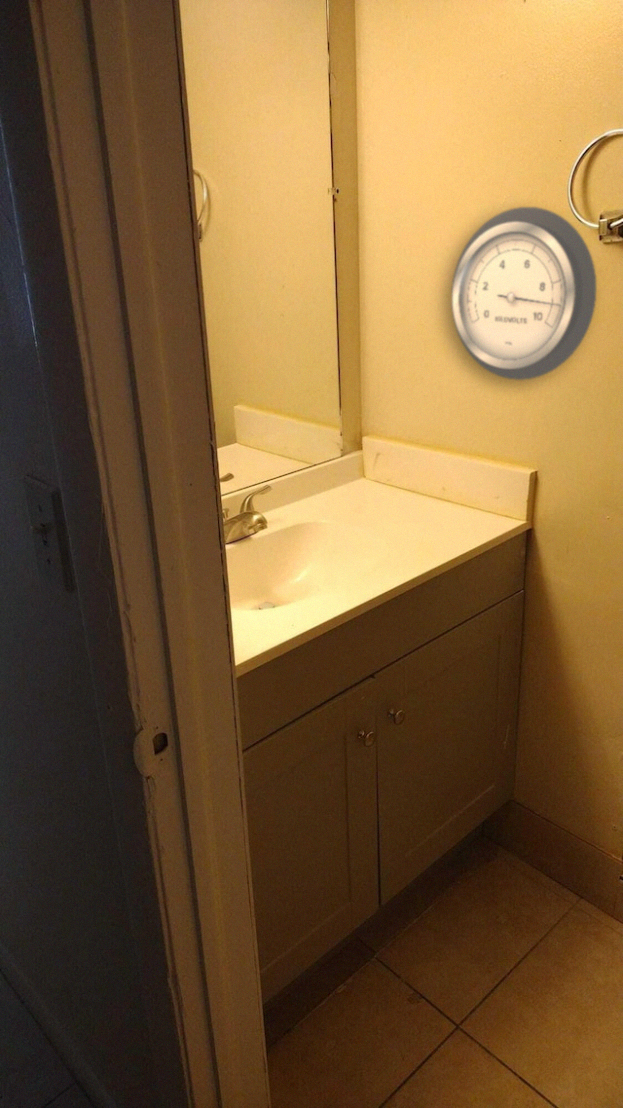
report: 9 (kV)
